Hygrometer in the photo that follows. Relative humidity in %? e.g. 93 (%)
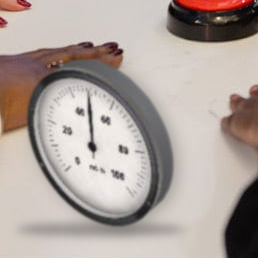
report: 50 (%)
